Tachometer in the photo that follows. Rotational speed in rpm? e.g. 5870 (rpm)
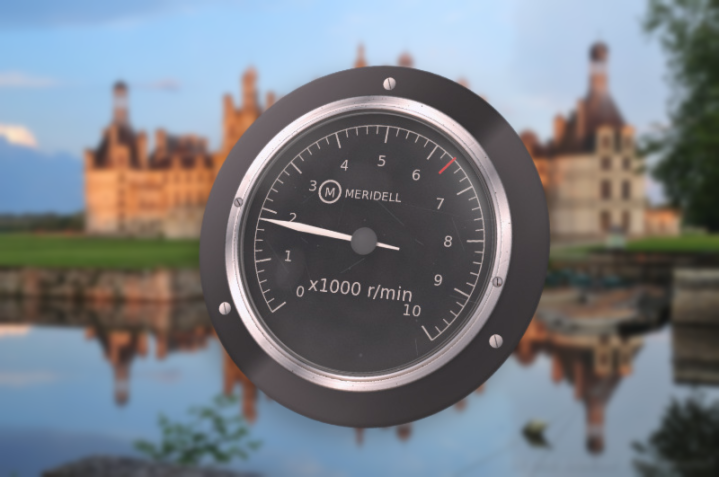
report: 1800 (rpm)
